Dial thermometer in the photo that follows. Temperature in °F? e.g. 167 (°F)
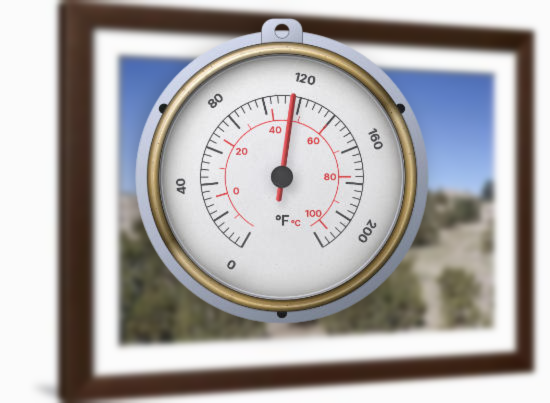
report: 116 (°F)
